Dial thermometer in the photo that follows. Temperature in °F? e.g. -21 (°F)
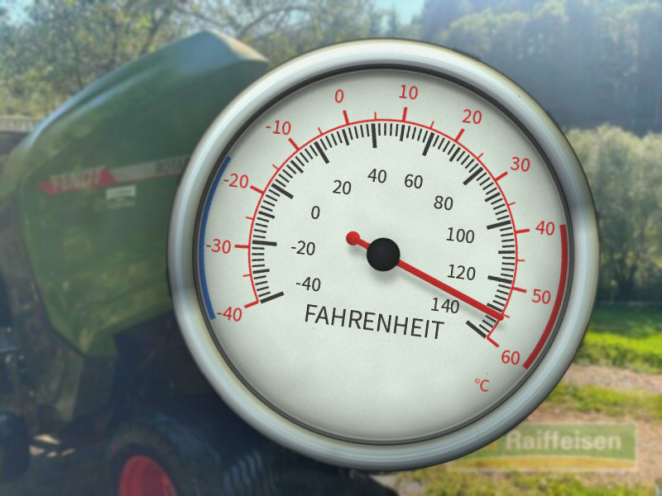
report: 132 (°F)
